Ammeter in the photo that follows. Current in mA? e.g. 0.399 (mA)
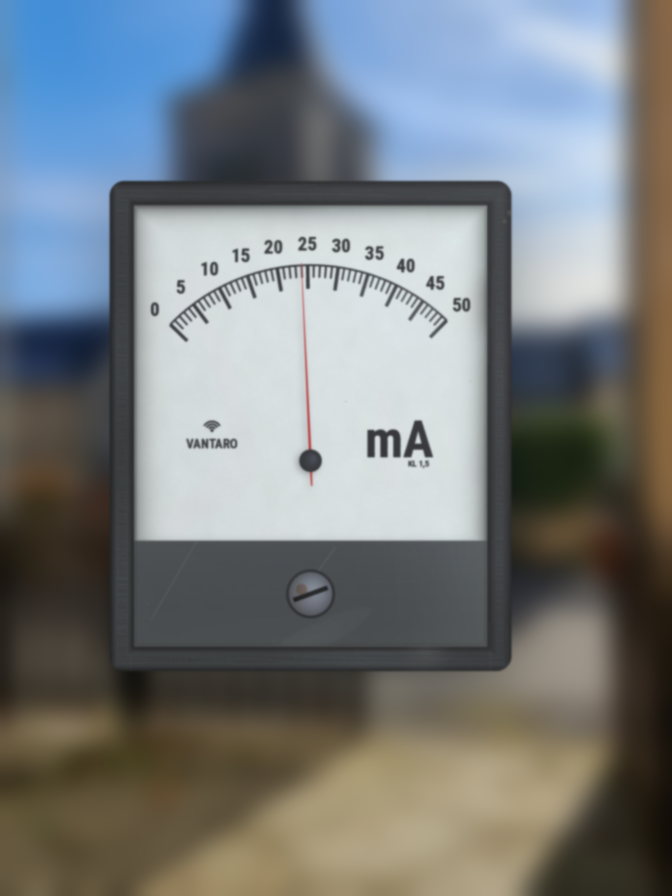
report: 24 (mA)
